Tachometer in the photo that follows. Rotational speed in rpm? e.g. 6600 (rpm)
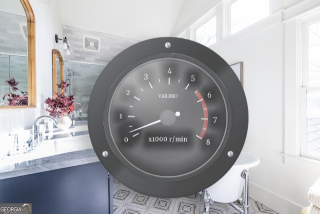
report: 250 (rpm)
